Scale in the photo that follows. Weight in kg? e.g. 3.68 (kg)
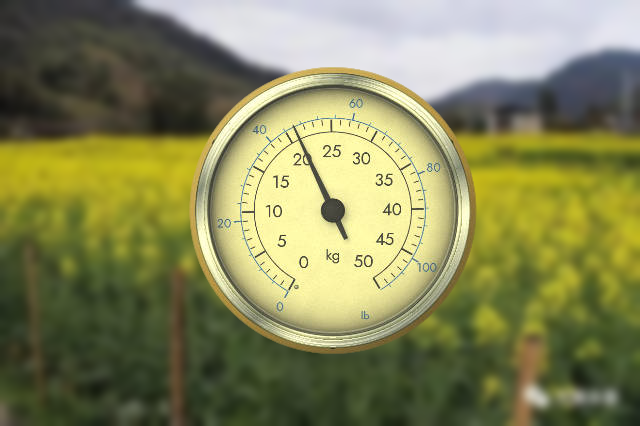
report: 21 (kg)
